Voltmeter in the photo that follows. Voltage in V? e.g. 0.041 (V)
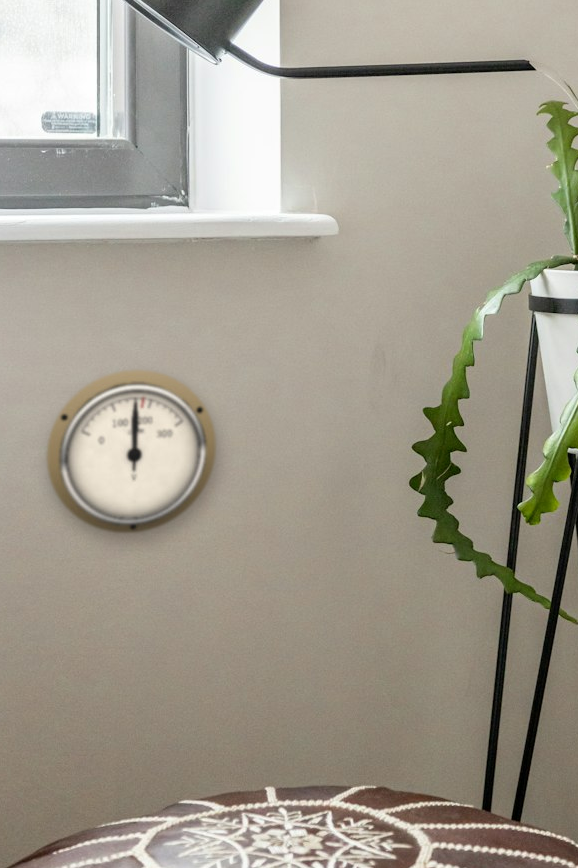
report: 160 (V)
